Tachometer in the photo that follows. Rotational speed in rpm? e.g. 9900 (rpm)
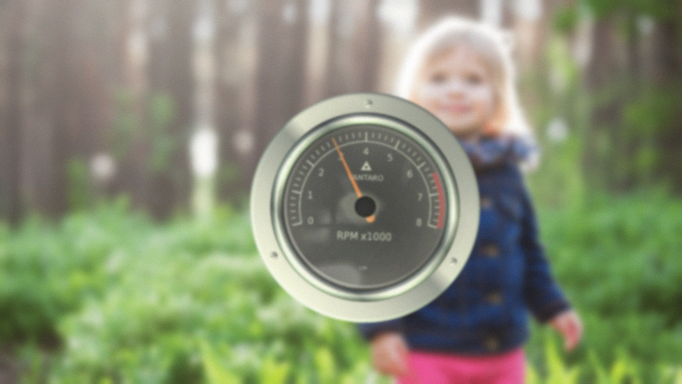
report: 3000 (rpm)
